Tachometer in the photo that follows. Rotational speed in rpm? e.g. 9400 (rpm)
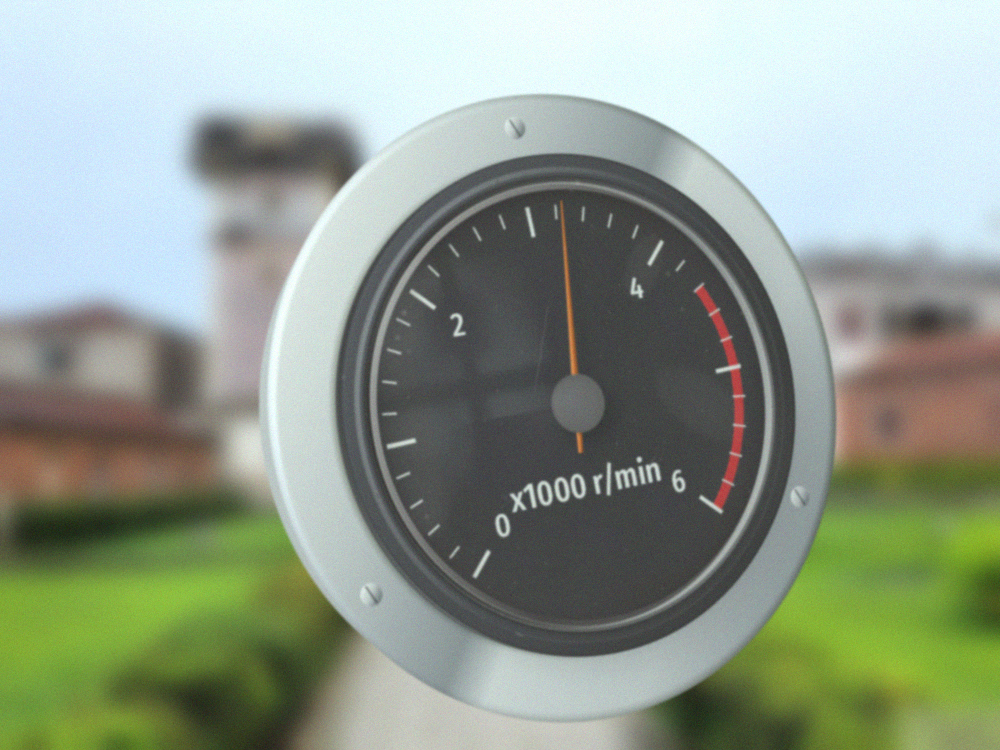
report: 3200 (rpm)
